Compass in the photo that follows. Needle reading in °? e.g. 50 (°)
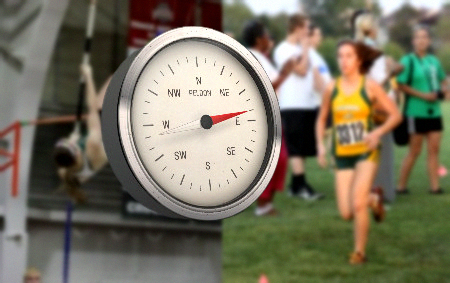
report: 80 (°)
